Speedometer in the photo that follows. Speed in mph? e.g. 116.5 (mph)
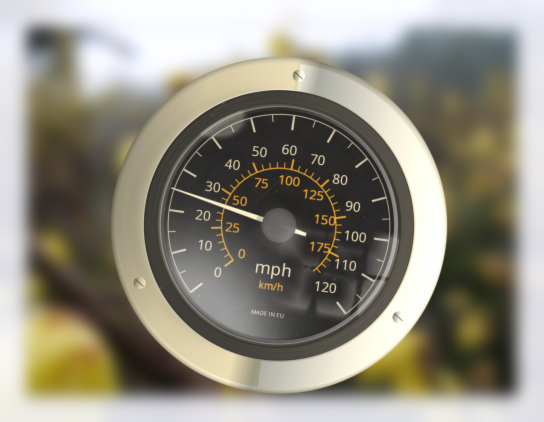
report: 25 (mph)
